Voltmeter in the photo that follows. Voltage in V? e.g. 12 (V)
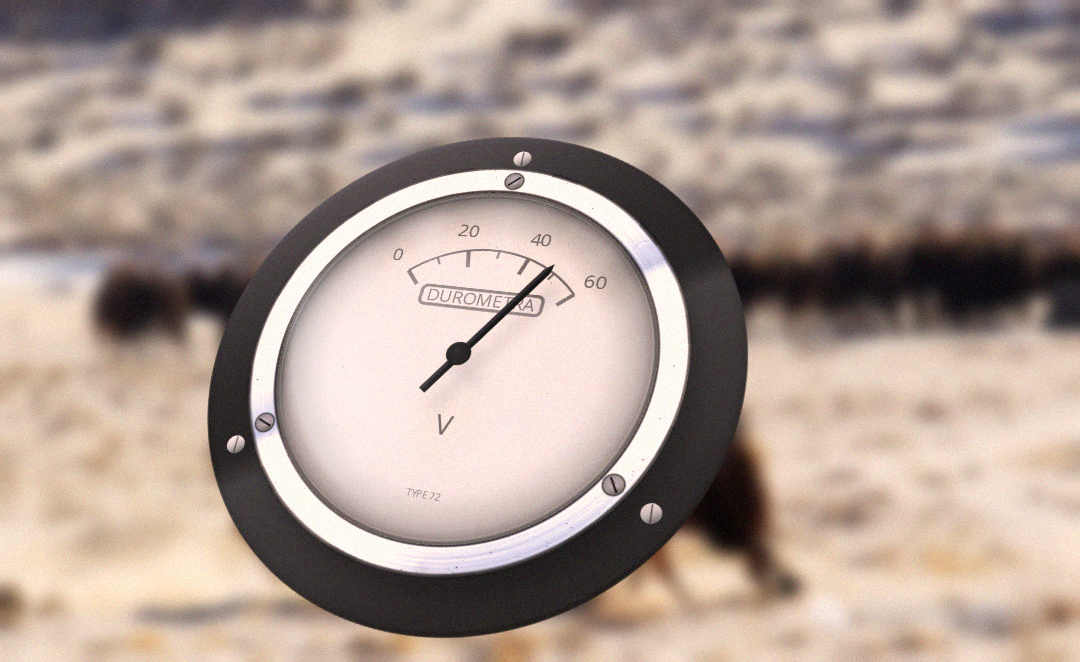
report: 50 (V)
